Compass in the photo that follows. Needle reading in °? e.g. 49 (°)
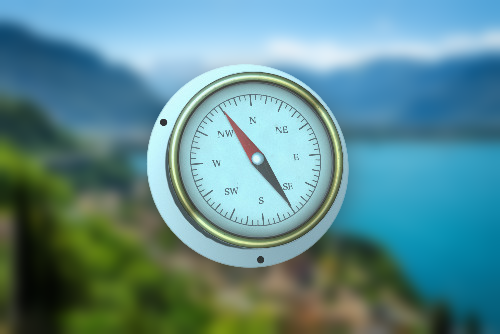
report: 330 (°)
